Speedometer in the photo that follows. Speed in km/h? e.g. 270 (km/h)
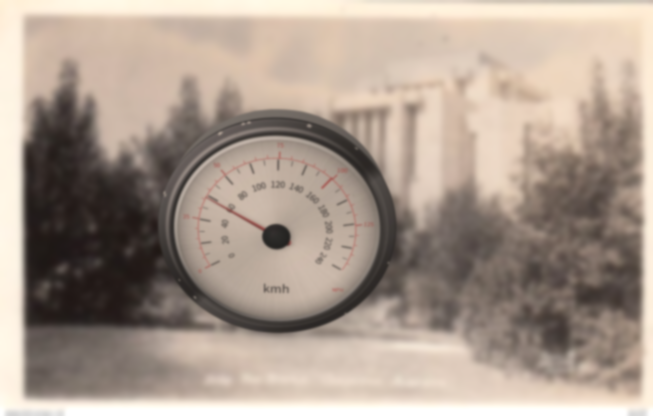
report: 60 (km/h)
